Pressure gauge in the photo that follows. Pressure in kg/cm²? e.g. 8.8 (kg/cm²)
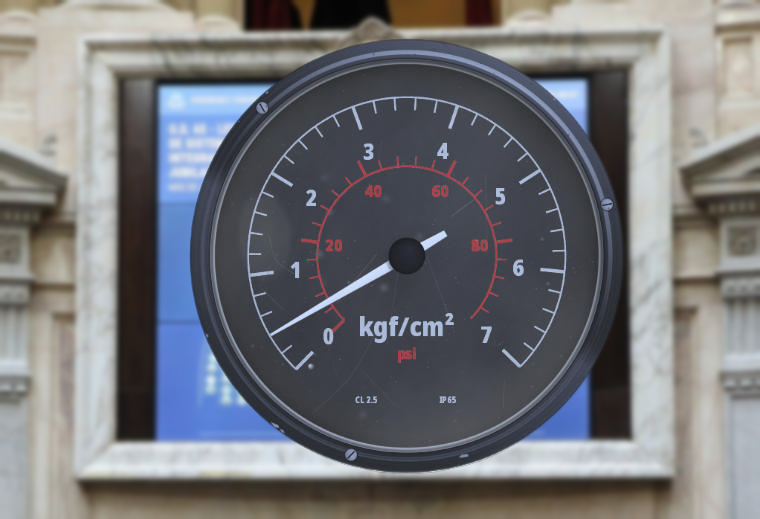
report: 0.4 (kg/cm²)
